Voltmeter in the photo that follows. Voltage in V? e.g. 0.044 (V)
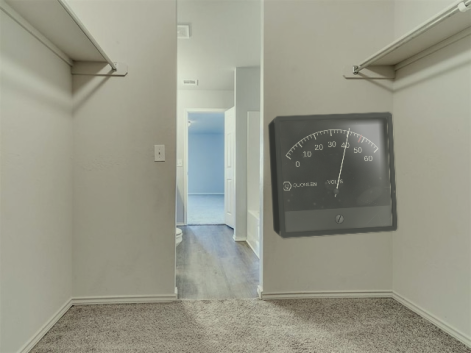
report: 40 (V)
